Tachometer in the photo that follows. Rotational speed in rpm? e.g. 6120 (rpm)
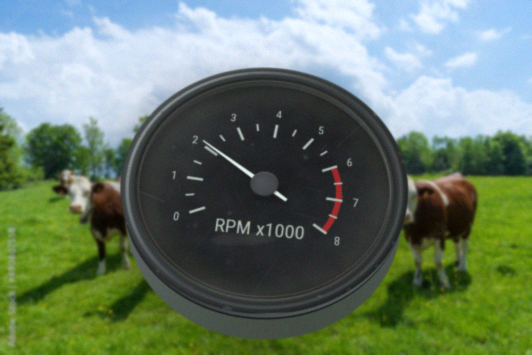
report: 2000 (rpm)
